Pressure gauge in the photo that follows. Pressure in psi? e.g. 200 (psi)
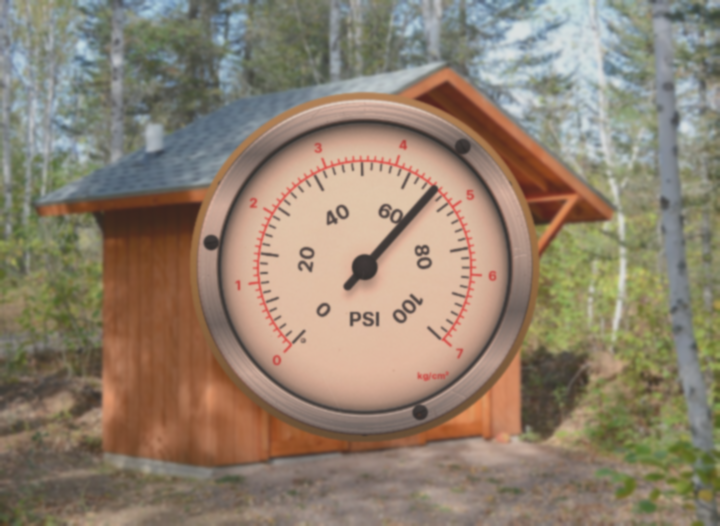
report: 66 (psi)
